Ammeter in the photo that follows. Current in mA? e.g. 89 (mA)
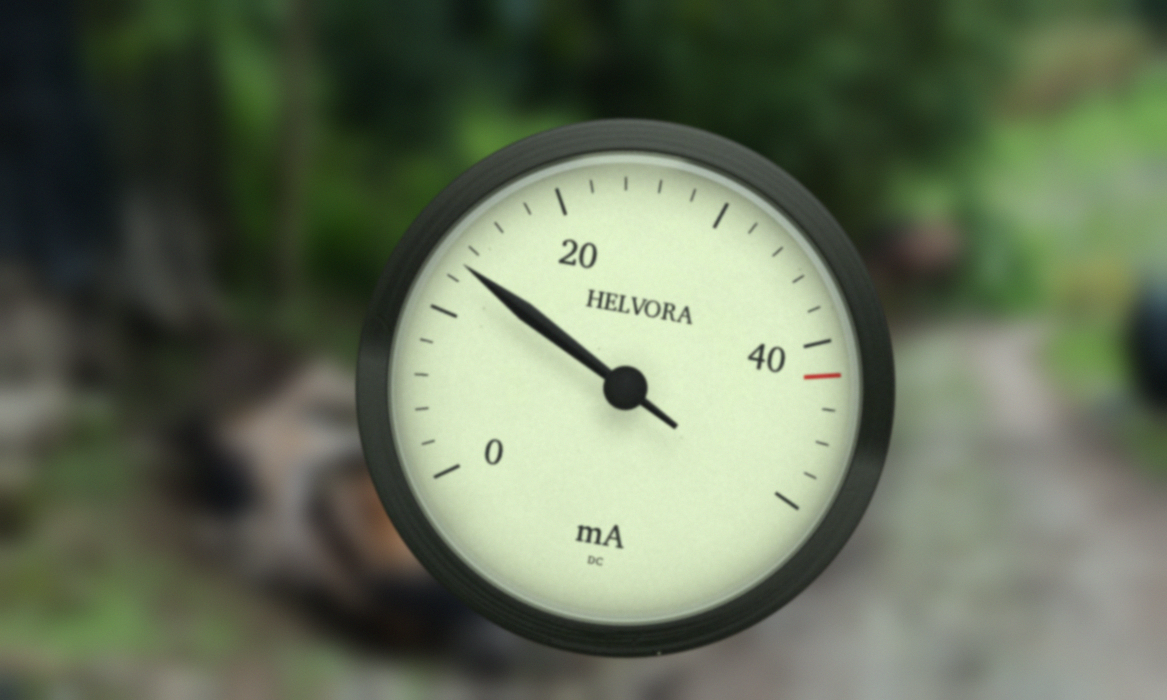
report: 13 (mA)
